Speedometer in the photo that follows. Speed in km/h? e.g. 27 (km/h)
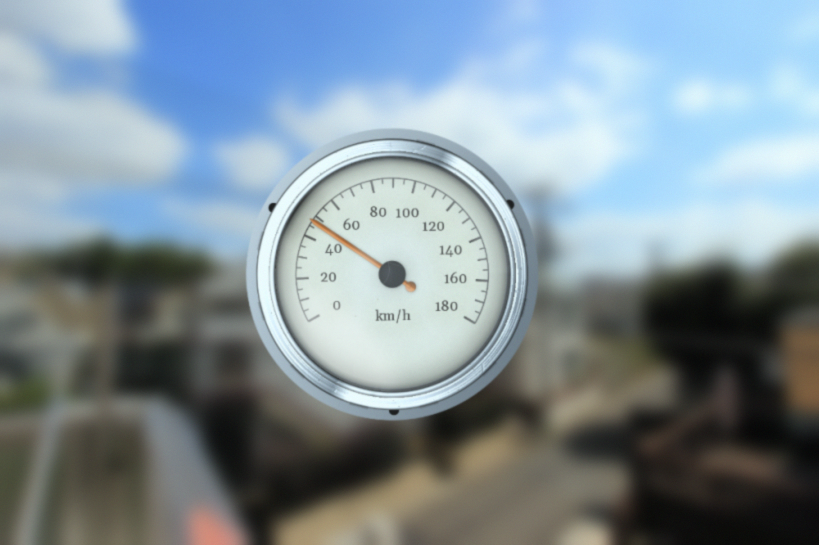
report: 47.5 (km/h)
